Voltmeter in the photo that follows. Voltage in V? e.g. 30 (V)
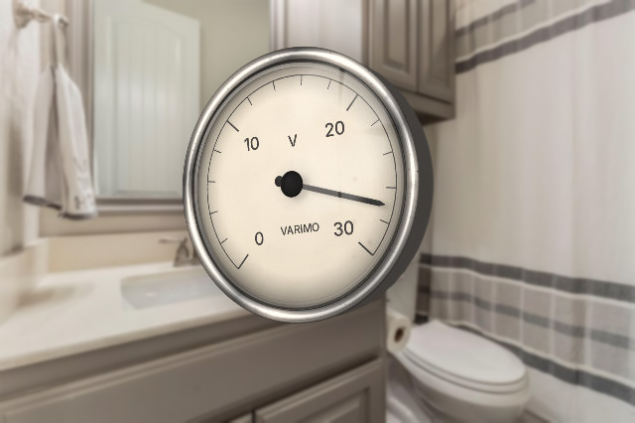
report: 27 (V)
